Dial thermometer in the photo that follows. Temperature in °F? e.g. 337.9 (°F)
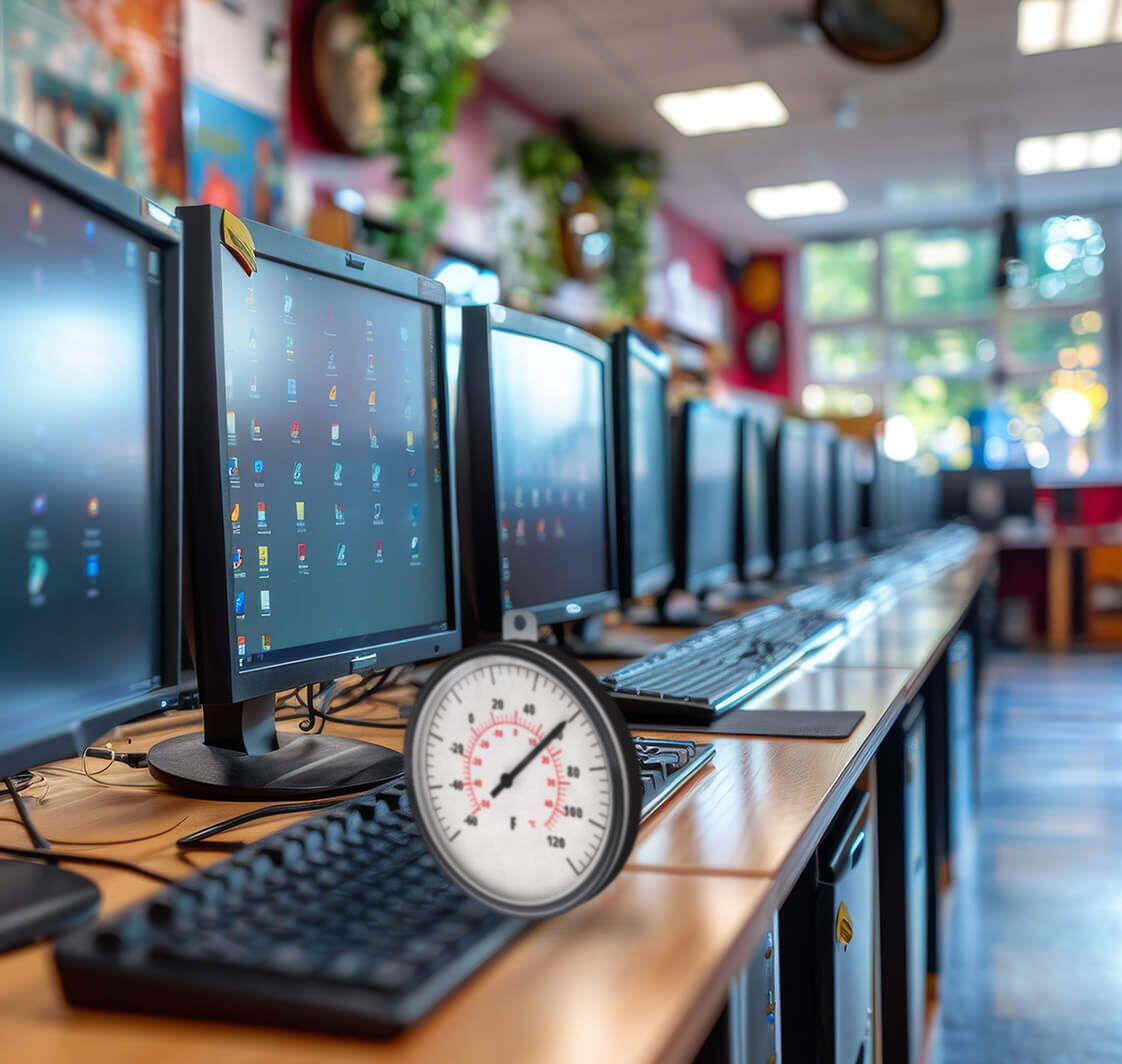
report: 60 (°F)
